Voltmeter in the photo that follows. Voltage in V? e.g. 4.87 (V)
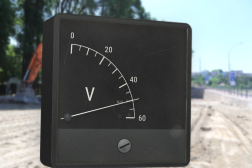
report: 50 (V)
